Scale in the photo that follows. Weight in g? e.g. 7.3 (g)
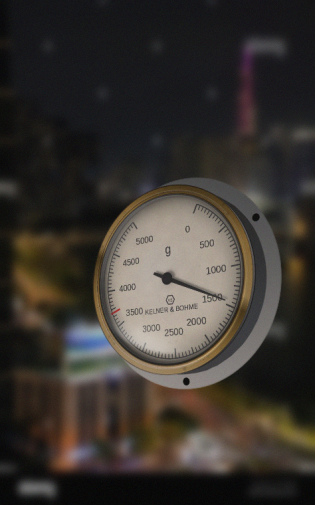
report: 1450 (g)
